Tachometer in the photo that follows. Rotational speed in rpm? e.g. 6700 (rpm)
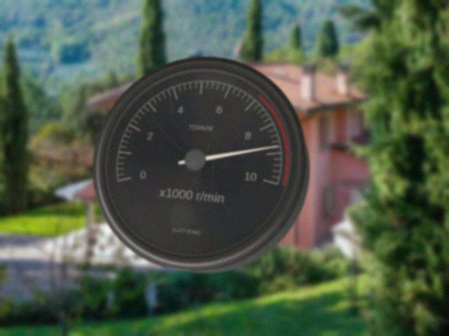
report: 8800 (rpm)
